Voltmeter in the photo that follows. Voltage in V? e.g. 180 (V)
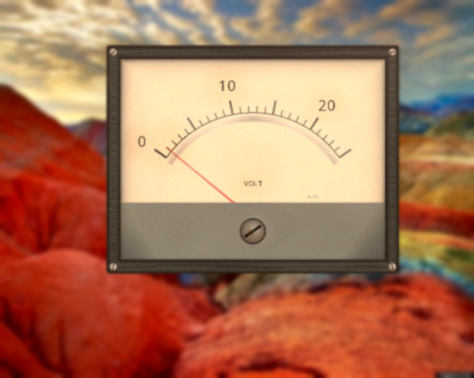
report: 1 (V)
